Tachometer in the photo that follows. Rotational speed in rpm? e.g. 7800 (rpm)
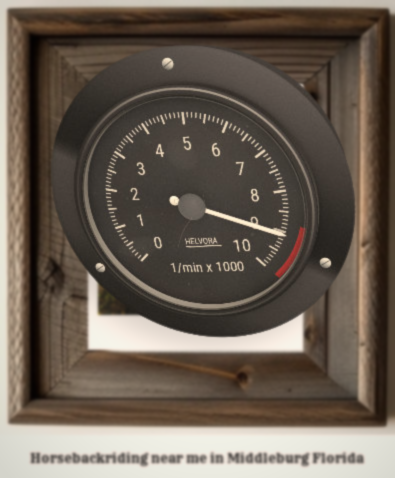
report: 9000 (rpm)
